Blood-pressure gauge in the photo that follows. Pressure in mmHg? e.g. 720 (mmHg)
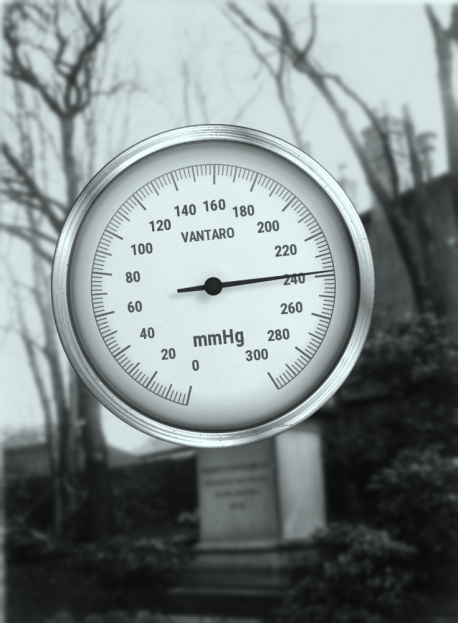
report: 238 (mmHg)
